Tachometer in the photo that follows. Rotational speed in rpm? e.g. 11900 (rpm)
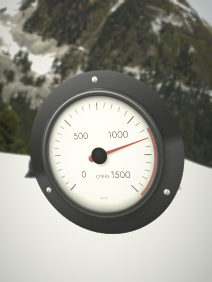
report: 1150 (rpm)
